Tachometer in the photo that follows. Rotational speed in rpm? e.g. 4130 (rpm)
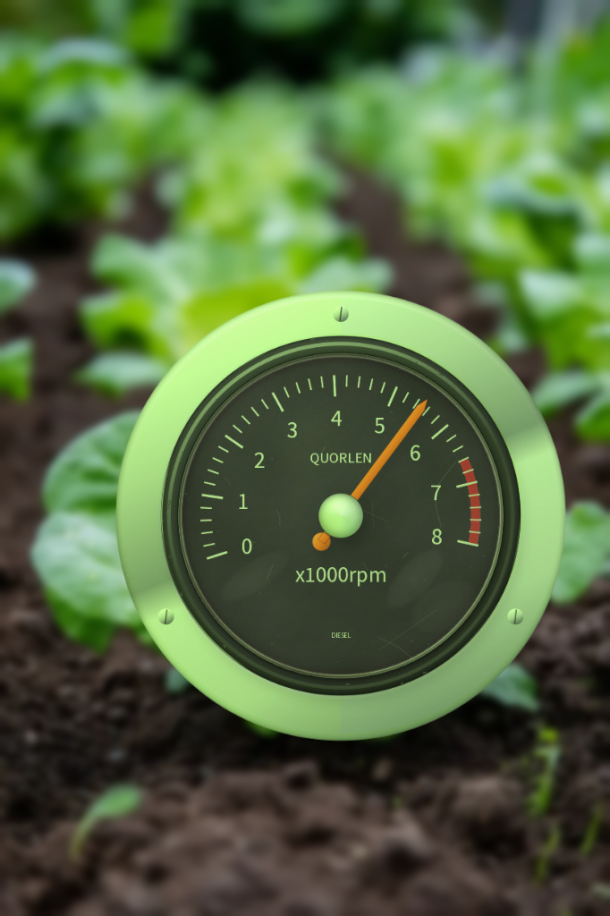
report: 5500 (rpm)
